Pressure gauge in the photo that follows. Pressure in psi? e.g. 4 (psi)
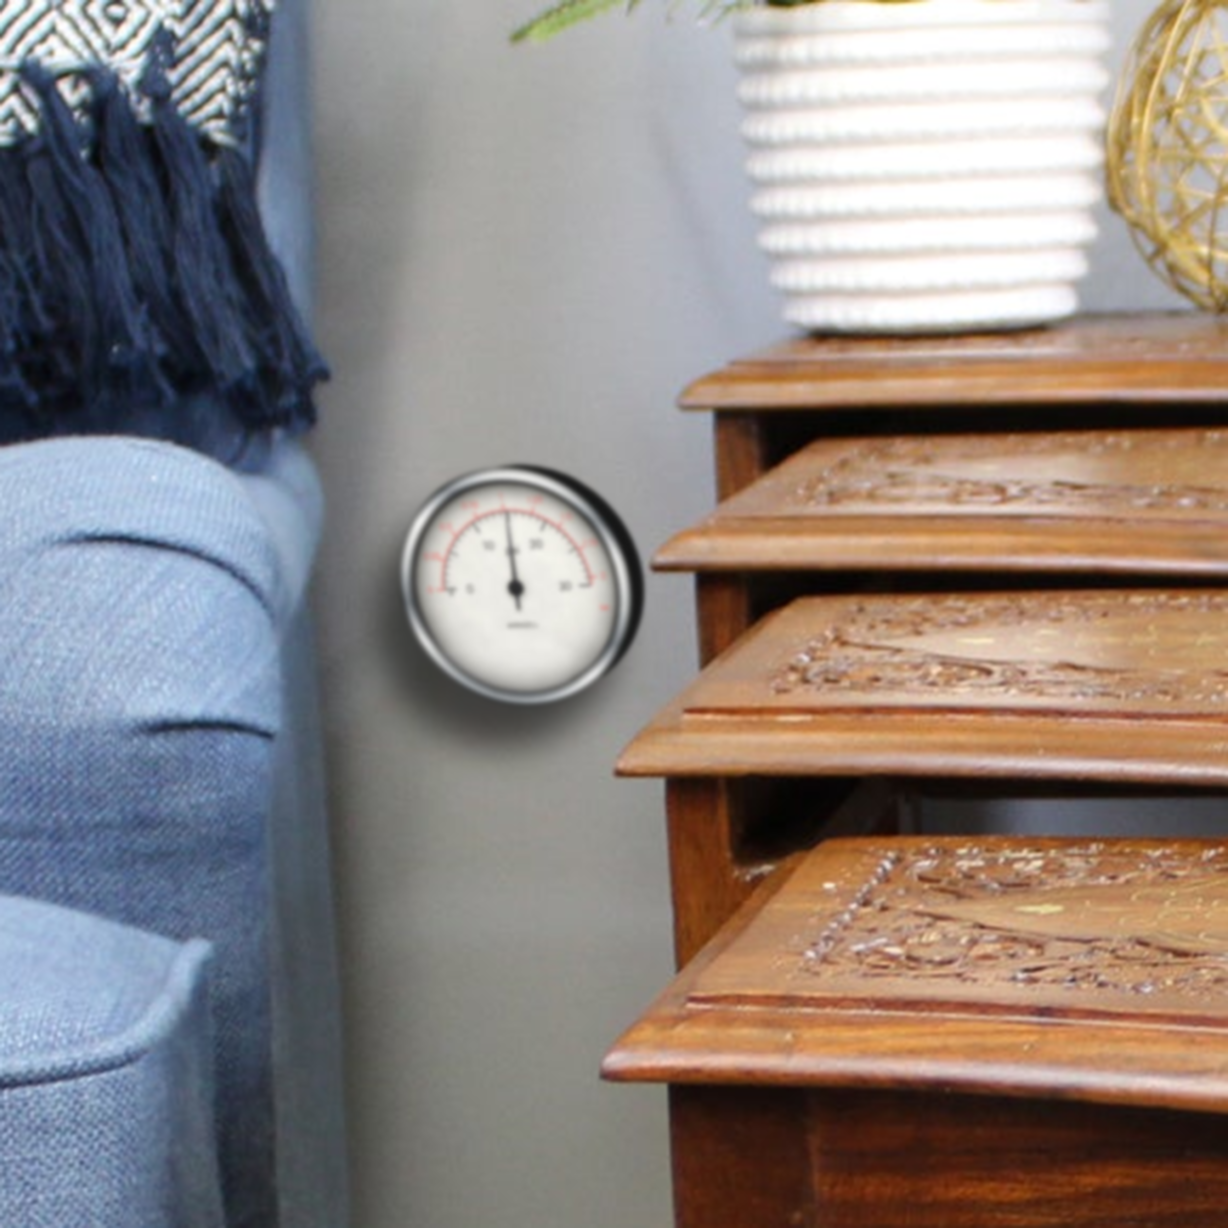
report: 15 (psi)
